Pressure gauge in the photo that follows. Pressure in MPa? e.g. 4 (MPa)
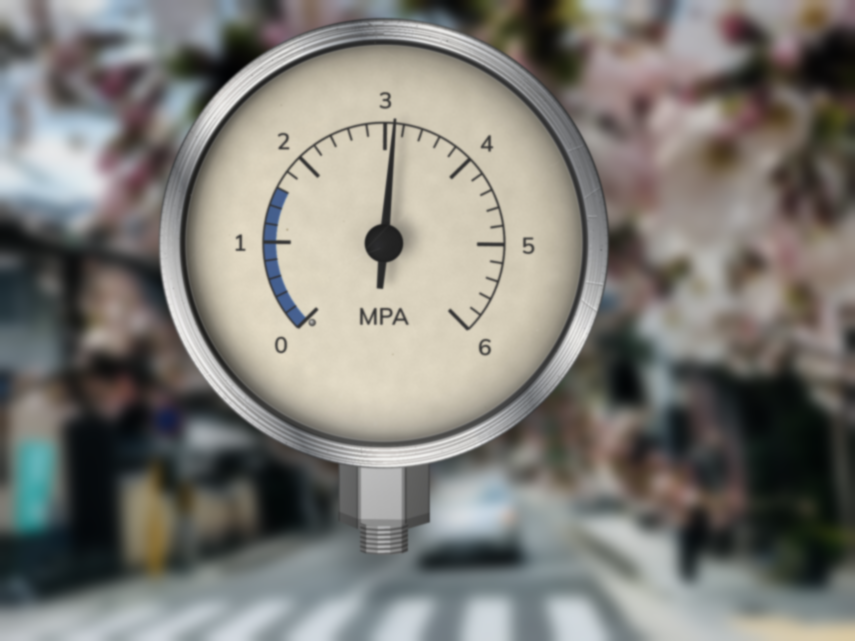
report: 3.1 (MPa)
